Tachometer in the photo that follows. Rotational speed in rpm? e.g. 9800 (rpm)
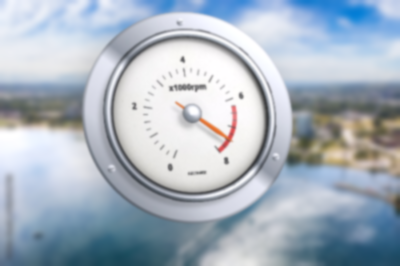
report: 7500 (rpm)
